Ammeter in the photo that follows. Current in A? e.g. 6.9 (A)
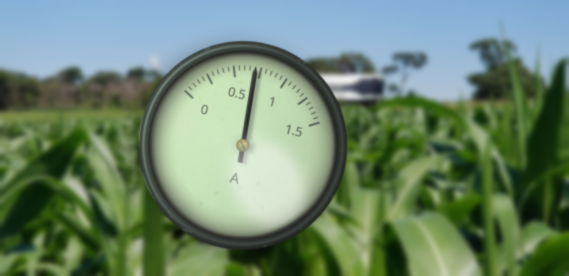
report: 0.7 (A)
